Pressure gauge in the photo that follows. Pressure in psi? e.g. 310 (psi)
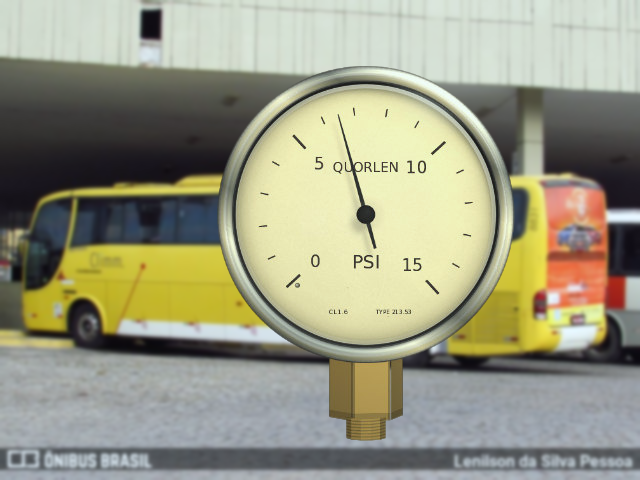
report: 6.5 (psi)
